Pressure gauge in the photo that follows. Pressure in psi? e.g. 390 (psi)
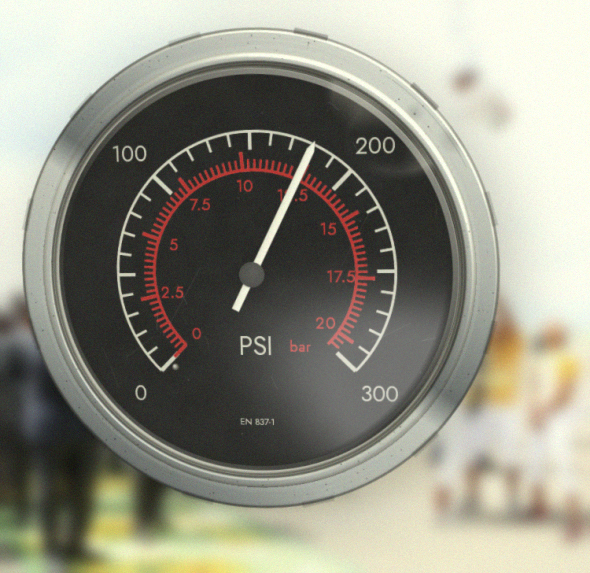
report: 180 (psi)
